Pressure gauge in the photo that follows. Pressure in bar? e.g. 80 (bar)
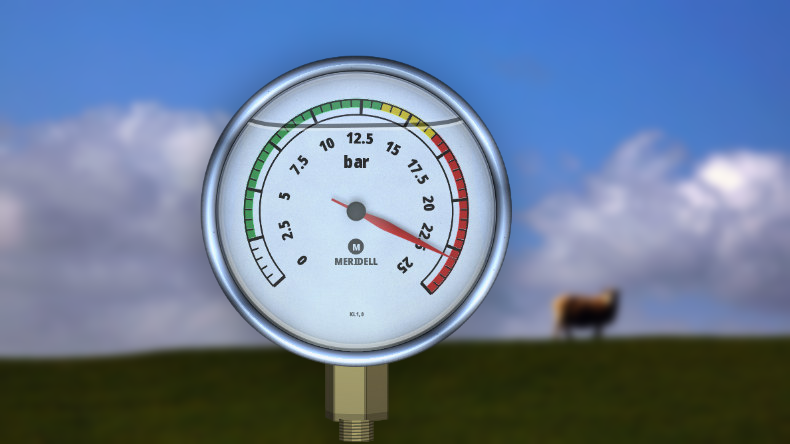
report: 23 (bar)
